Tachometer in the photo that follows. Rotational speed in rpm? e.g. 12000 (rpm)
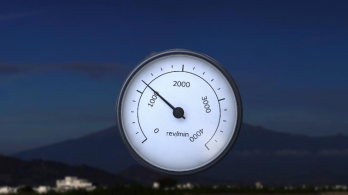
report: 1200 (rpm)
